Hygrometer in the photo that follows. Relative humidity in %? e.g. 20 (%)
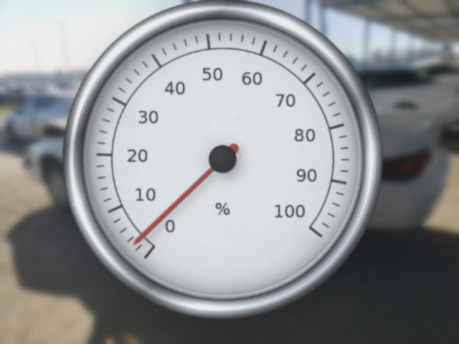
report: 3 (%)
